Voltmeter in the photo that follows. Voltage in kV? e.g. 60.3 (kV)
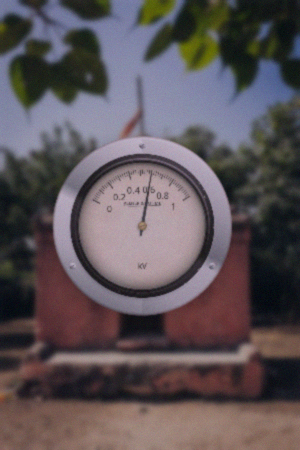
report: 0.6 (kV)
